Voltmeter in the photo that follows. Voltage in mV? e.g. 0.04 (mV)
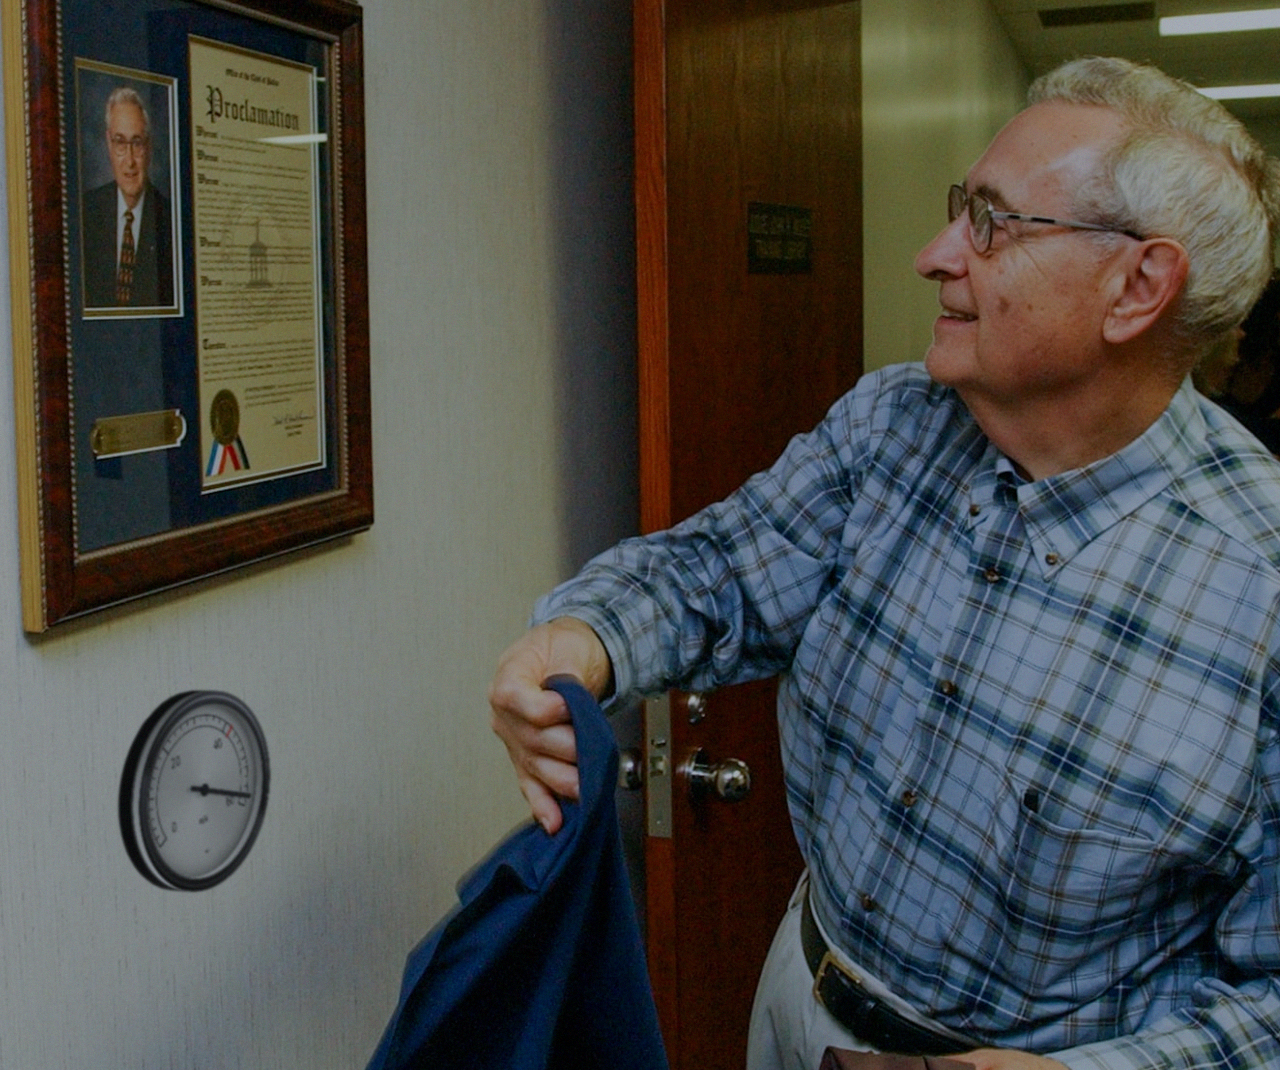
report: 58 (mV)
